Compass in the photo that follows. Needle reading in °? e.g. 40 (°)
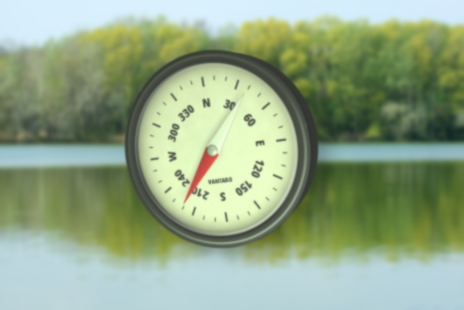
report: 220 (°)
